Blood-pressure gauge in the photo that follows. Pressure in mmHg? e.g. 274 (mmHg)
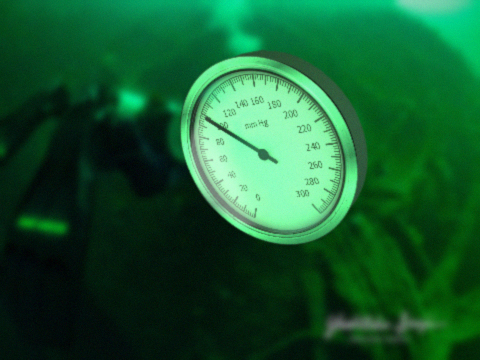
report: 100 (mmHg)
